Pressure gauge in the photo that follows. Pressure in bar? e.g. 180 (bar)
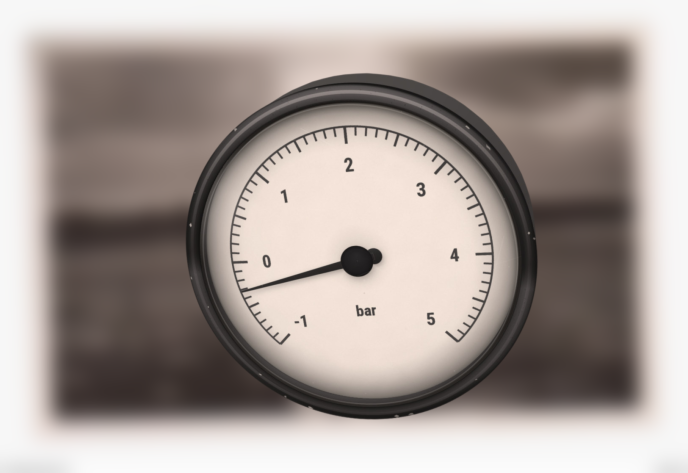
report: -0.3 (bar)
